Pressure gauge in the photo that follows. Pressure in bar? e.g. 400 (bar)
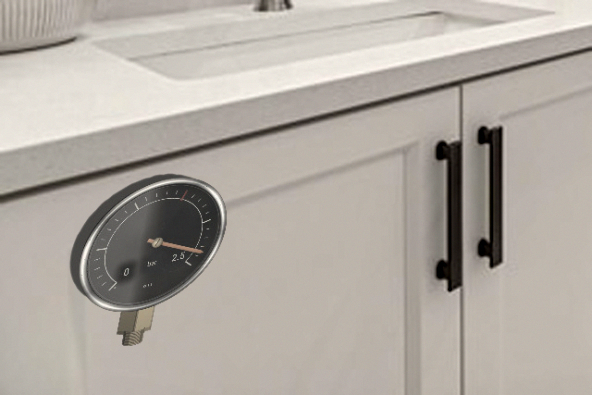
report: 2.35 (bar)
